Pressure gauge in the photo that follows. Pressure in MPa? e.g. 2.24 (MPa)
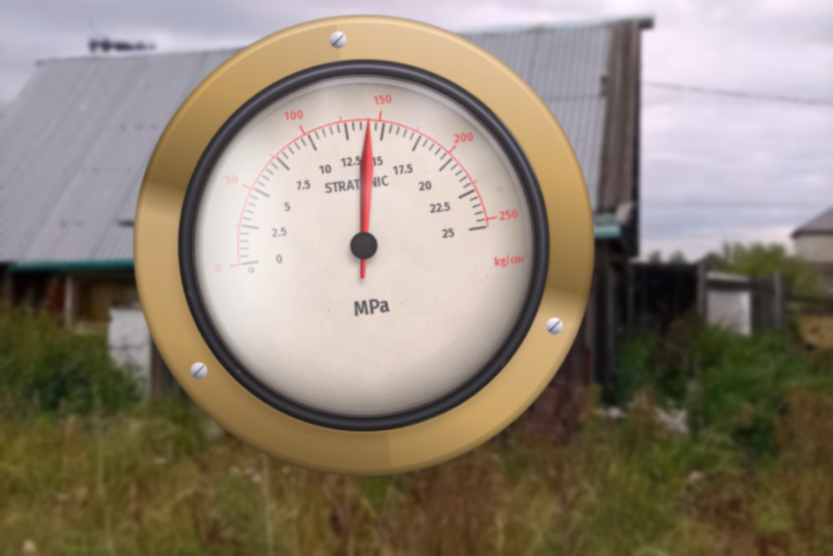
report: 14 (MPa)
